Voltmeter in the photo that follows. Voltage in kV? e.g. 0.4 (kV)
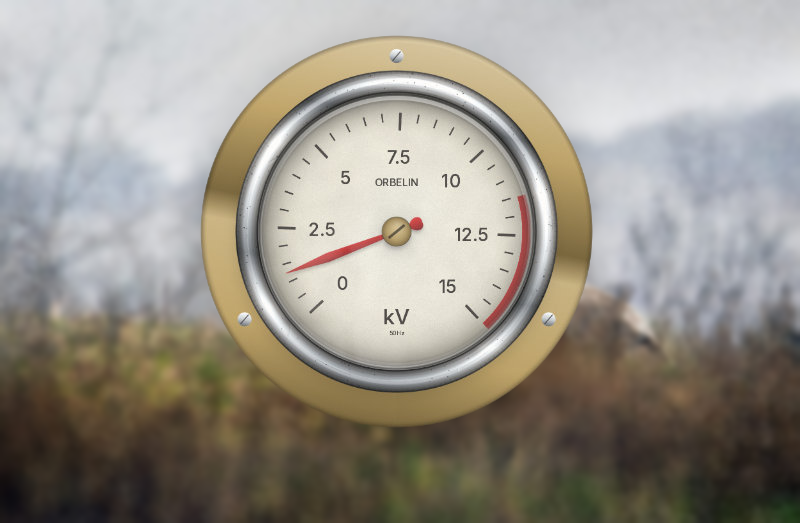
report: 1.25 (kV)
